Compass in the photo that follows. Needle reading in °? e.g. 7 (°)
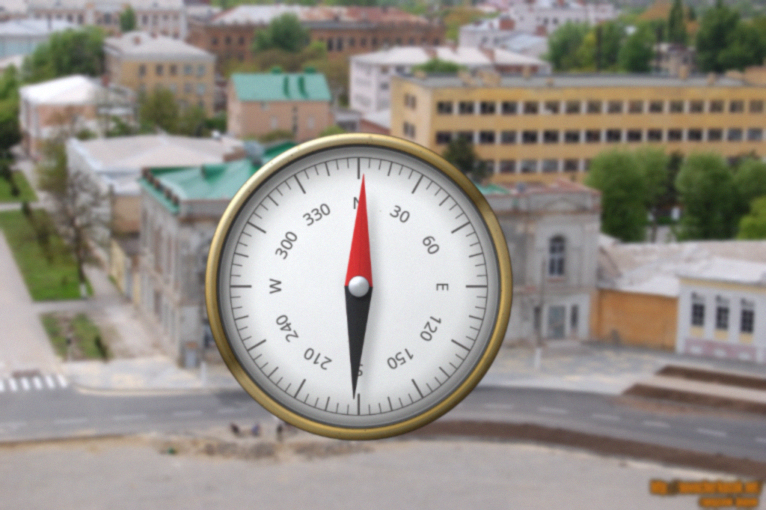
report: 2.5 (°)
